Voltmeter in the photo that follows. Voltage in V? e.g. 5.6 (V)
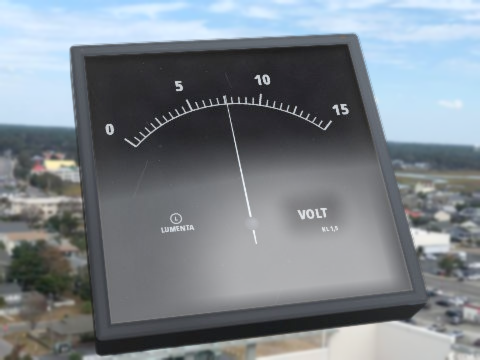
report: 7.5 (V)
